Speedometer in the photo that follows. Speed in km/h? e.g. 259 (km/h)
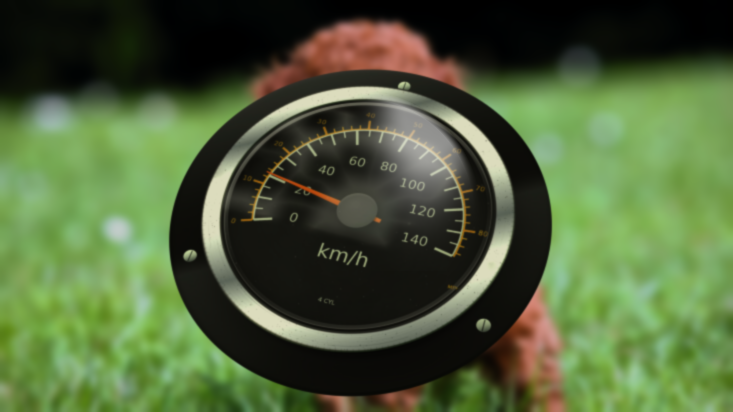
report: 20 (km/h)
